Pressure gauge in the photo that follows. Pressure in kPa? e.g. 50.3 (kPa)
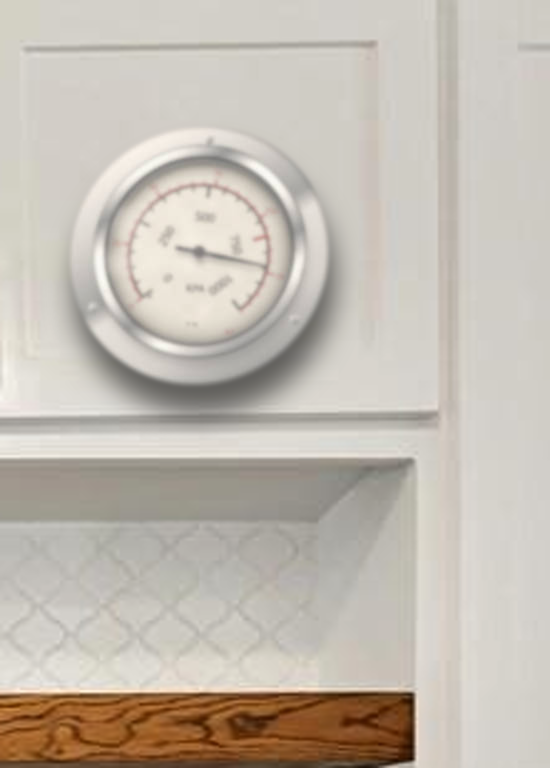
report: 850 (kPa)
